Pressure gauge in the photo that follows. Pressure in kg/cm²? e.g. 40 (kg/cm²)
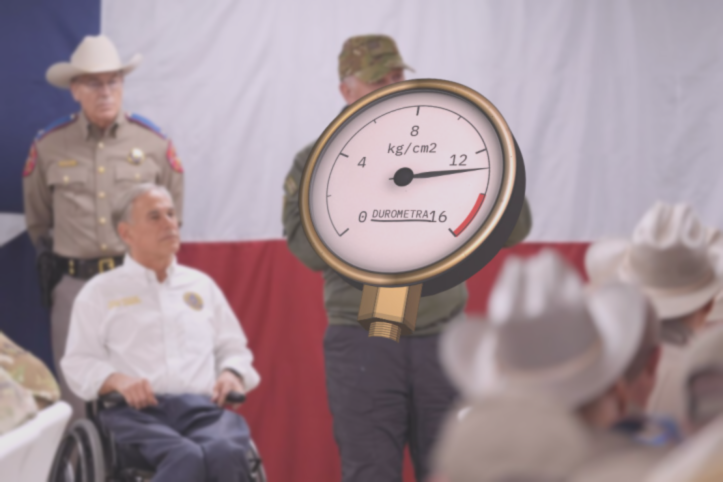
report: 13 (kg/cm²)
